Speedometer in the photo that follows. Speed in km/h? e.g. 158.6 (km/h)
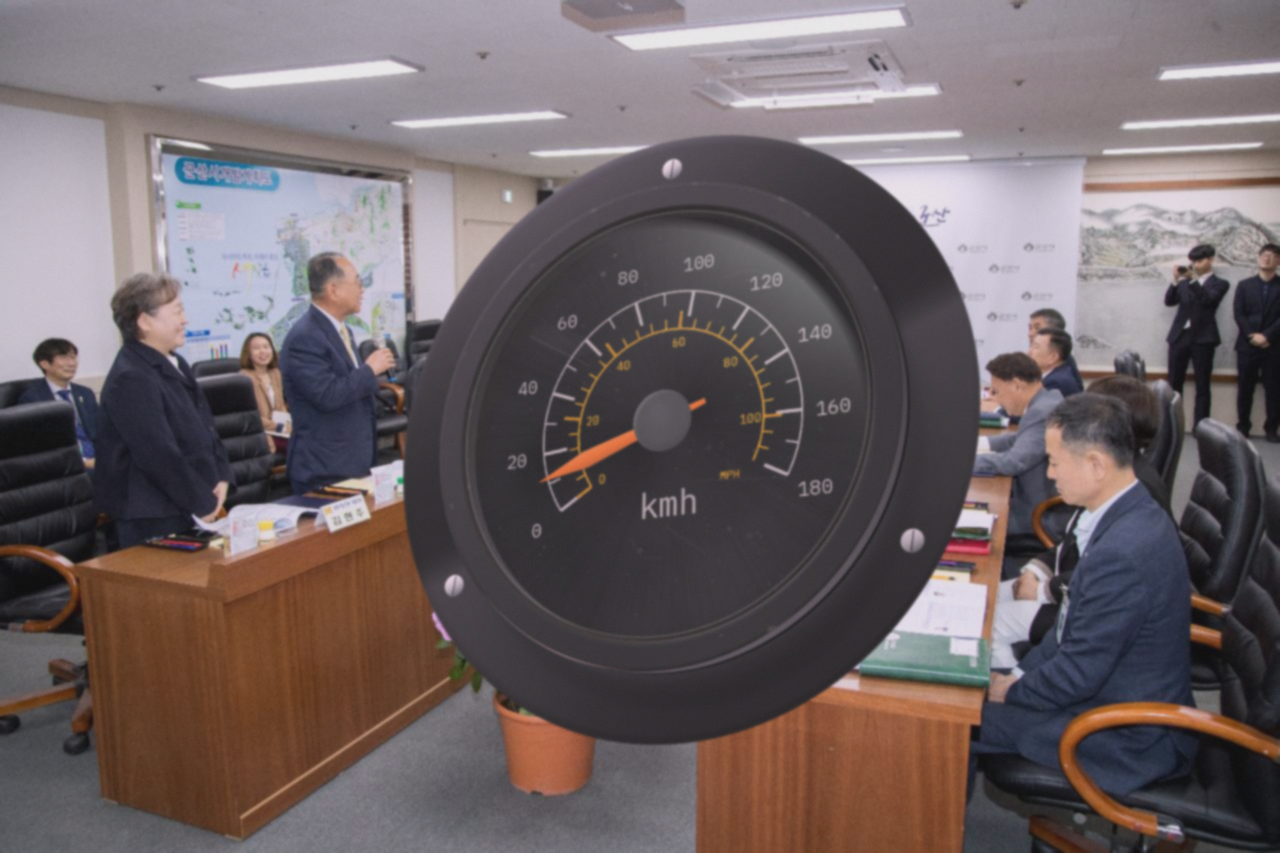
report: 10 (km/h)
